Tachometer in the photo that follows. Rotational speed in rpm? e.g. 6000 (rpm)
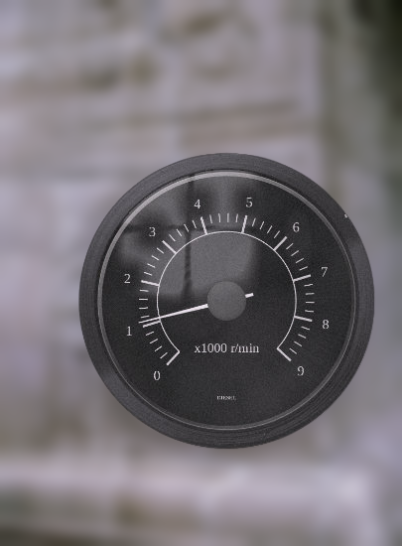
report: 1100 (rpm)
